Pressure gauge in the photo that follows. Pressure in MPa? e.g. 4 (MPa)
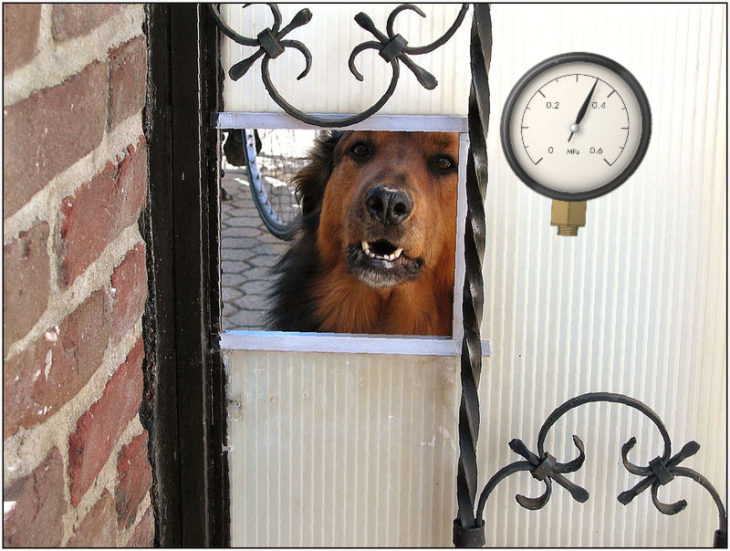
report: 0.35 (MPa)
